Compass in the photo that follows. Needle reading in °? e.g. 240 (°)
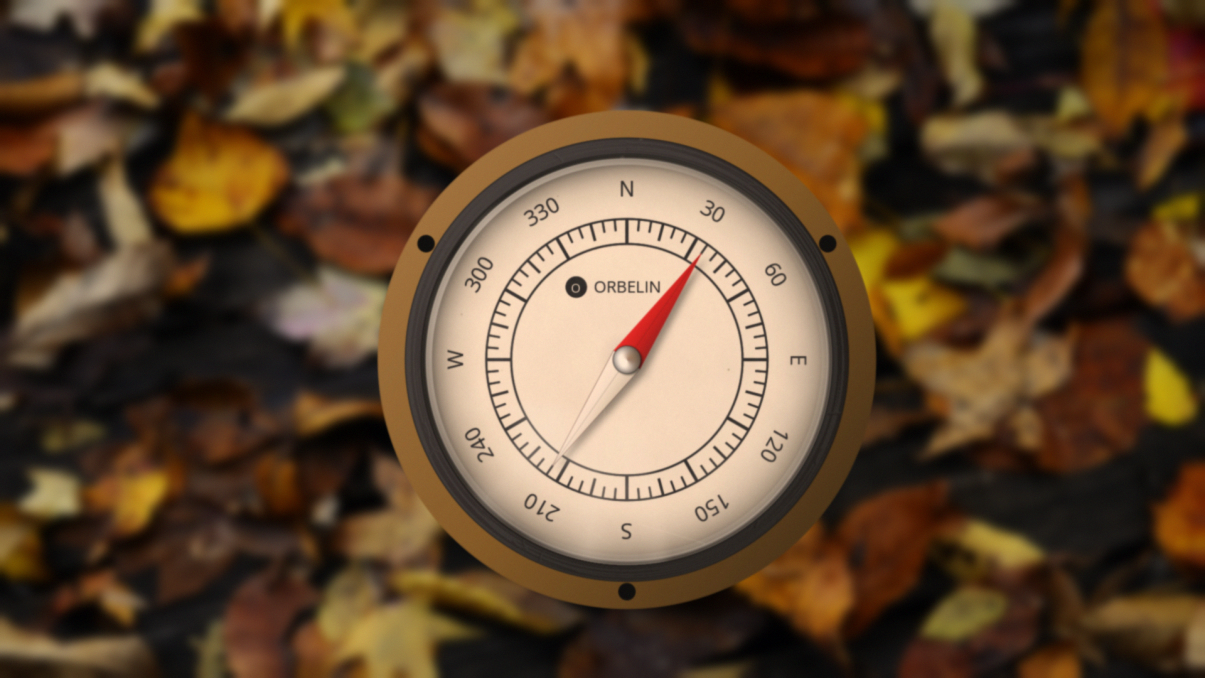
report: 35 (°)
